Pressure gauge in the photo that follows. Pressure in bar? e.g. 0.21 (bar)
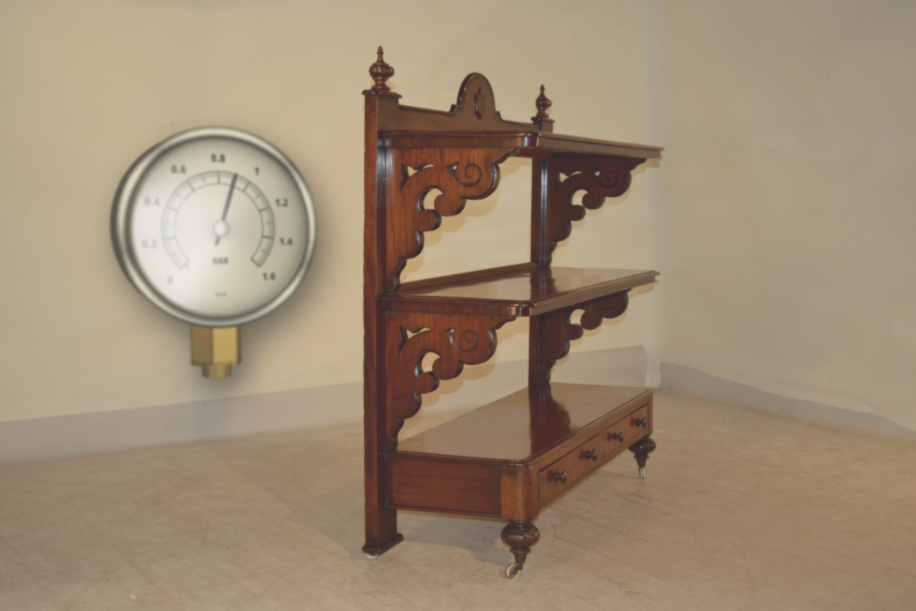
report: 0.9 (bar)
